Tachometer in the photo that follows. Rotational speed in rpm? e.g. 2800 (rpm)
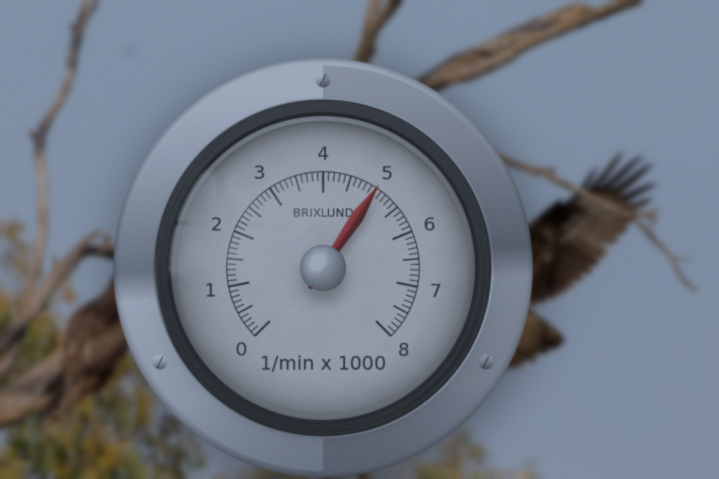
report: 5000 (rpm)
